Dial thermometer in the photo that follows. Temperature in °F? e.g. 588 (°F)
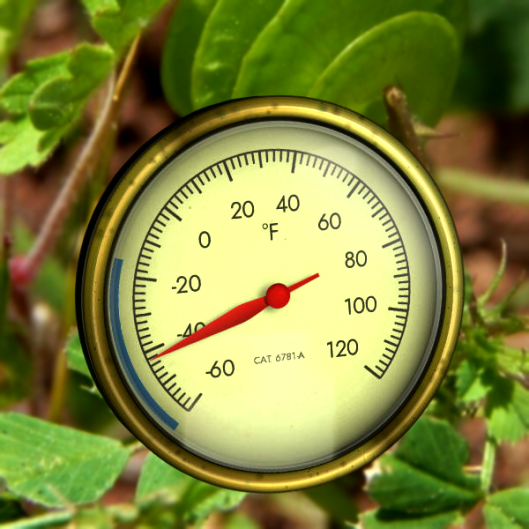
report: -42 (°F)
